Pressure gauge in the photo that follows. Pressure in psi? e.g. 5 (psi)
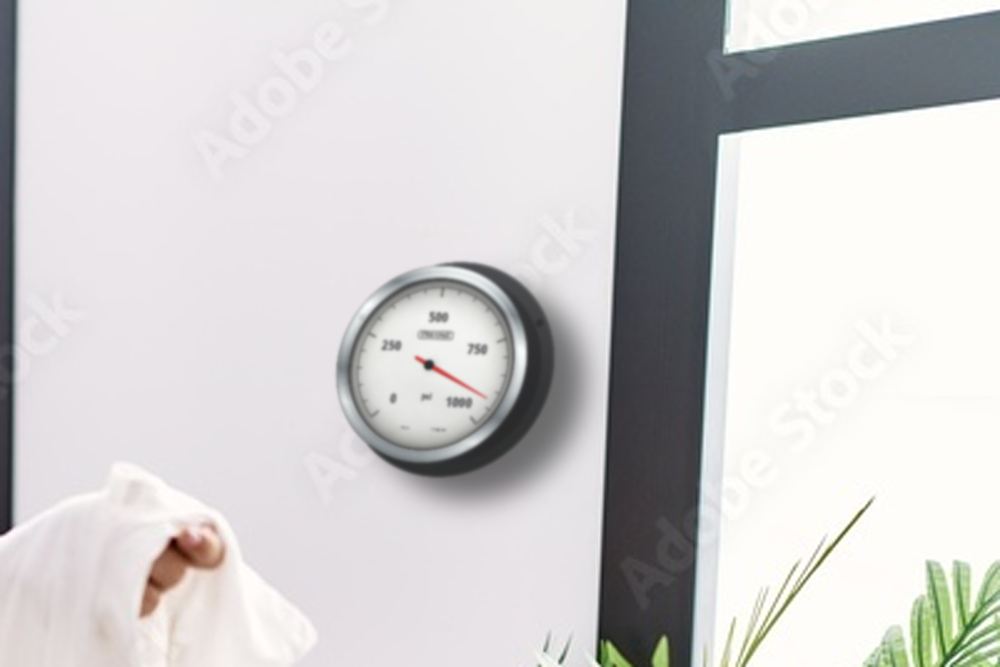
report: 925 (psi)
